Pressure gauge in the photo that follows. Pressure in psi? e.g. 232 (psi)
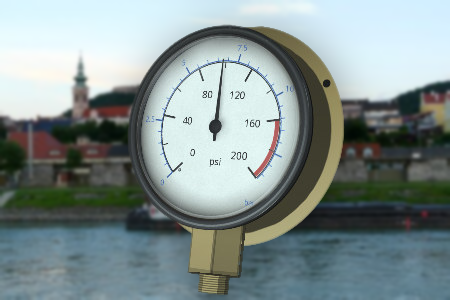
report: 100 (psi)
